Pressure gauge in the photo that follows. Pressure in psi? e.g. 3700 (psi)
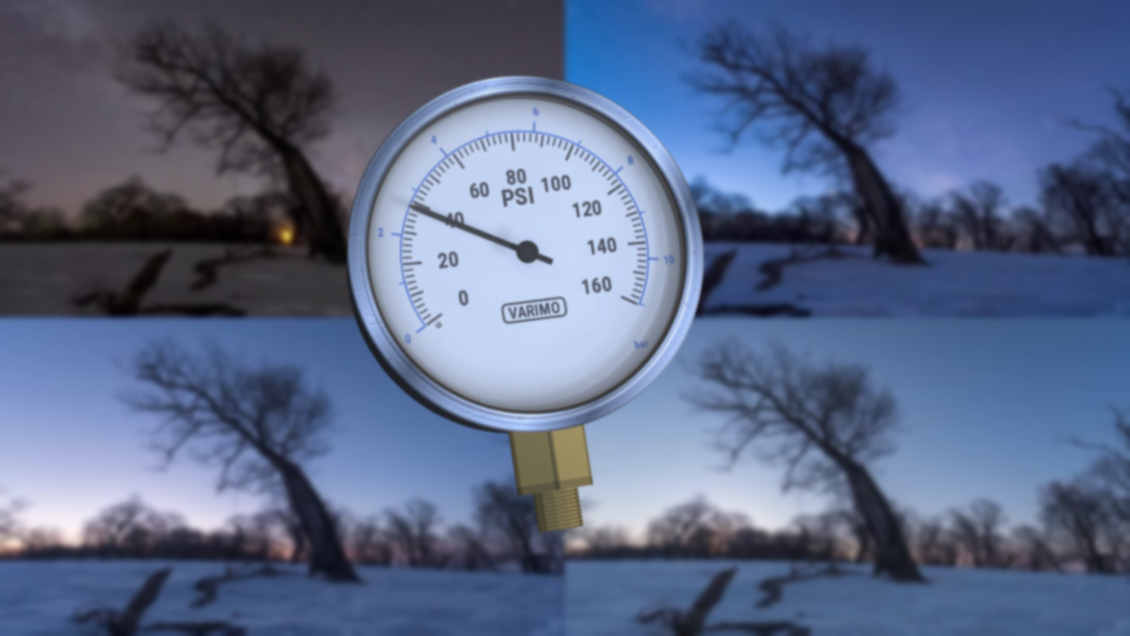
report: 38 (psi)
